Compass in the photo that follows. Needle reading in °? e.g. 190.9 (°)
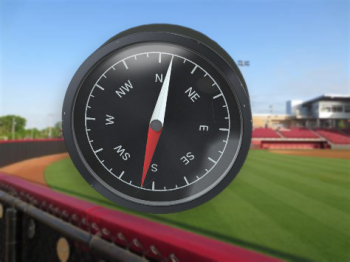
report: 190 (°)
